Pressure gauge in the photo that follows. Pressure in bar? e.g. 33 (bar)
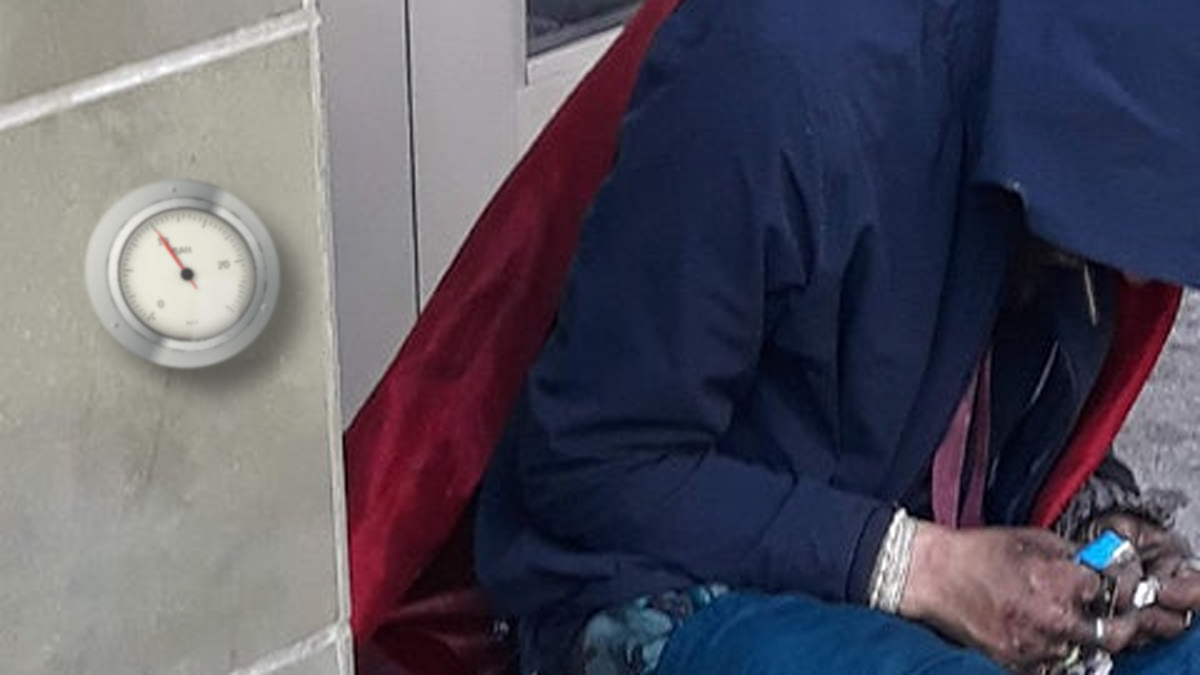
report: 10 (bar)
